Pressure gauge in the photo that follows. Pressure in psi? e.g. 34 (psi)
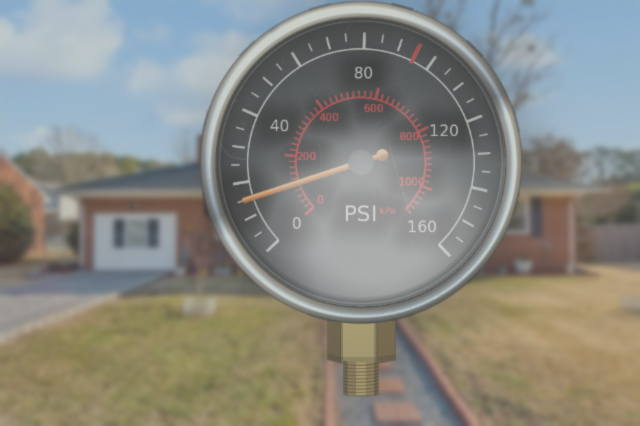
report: 15 (psi)
